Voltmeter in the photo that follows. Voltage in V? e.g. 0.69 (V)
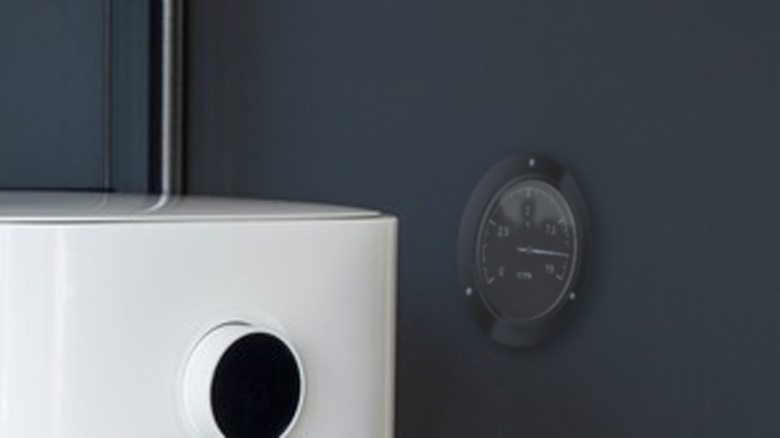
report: 9 (V)
